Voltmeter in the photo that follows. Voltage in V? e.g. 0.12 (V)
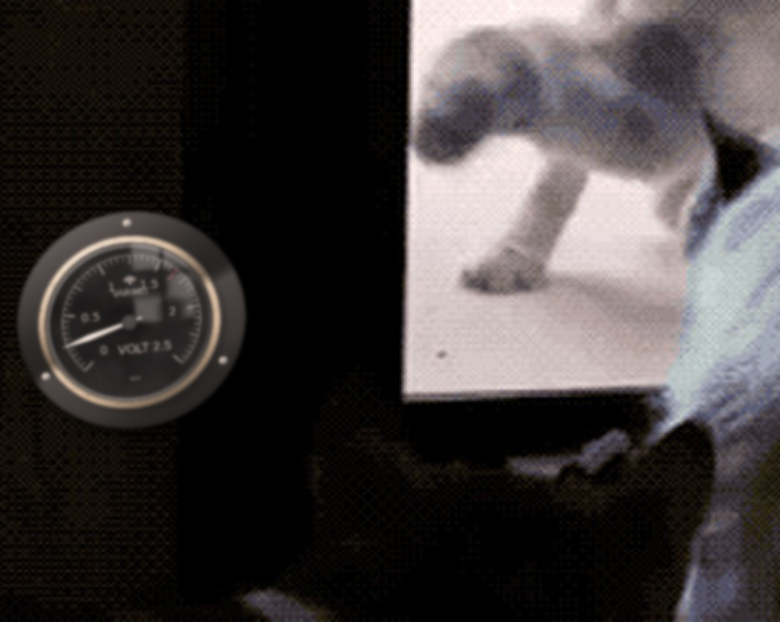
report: 0.25 (V)
